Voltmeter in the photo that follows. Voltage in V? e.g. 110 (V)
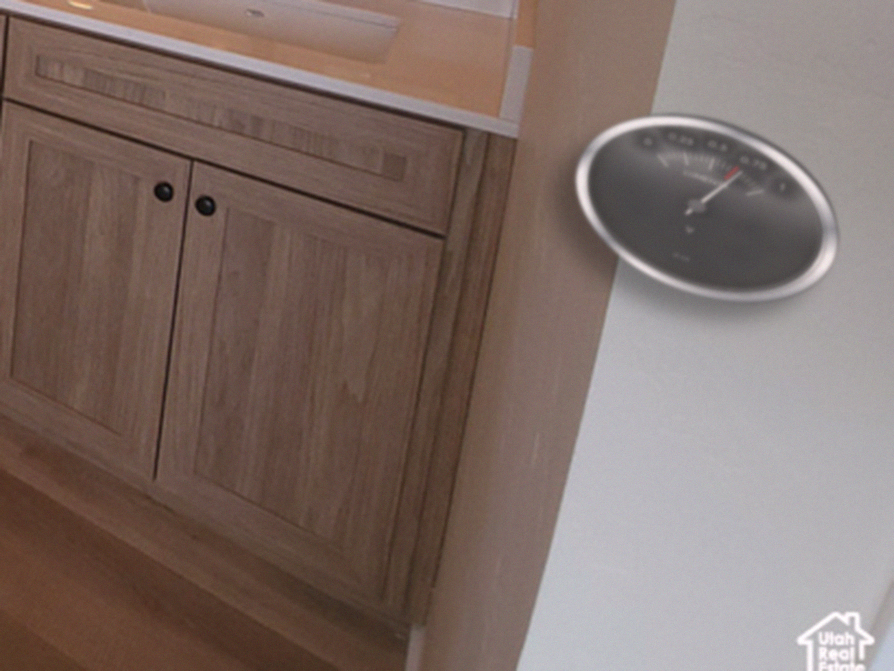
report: 0.75 (V)
